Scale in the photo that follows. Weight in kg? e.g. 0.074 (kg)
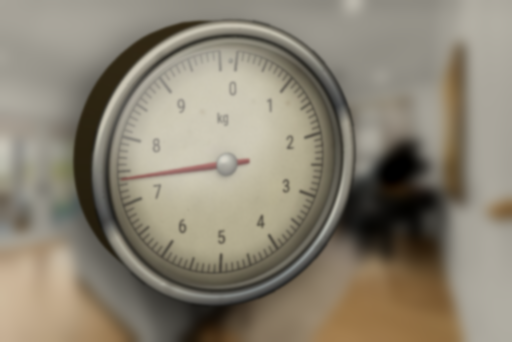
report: 7.4 (kg)
